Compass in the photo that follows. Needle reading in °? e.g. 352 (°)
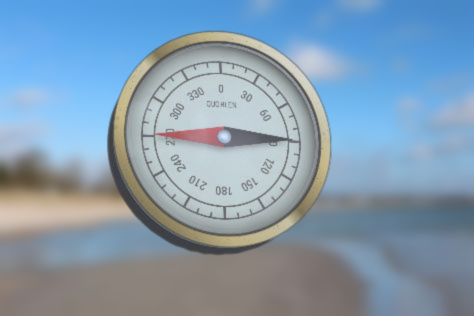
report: 270 (°)
